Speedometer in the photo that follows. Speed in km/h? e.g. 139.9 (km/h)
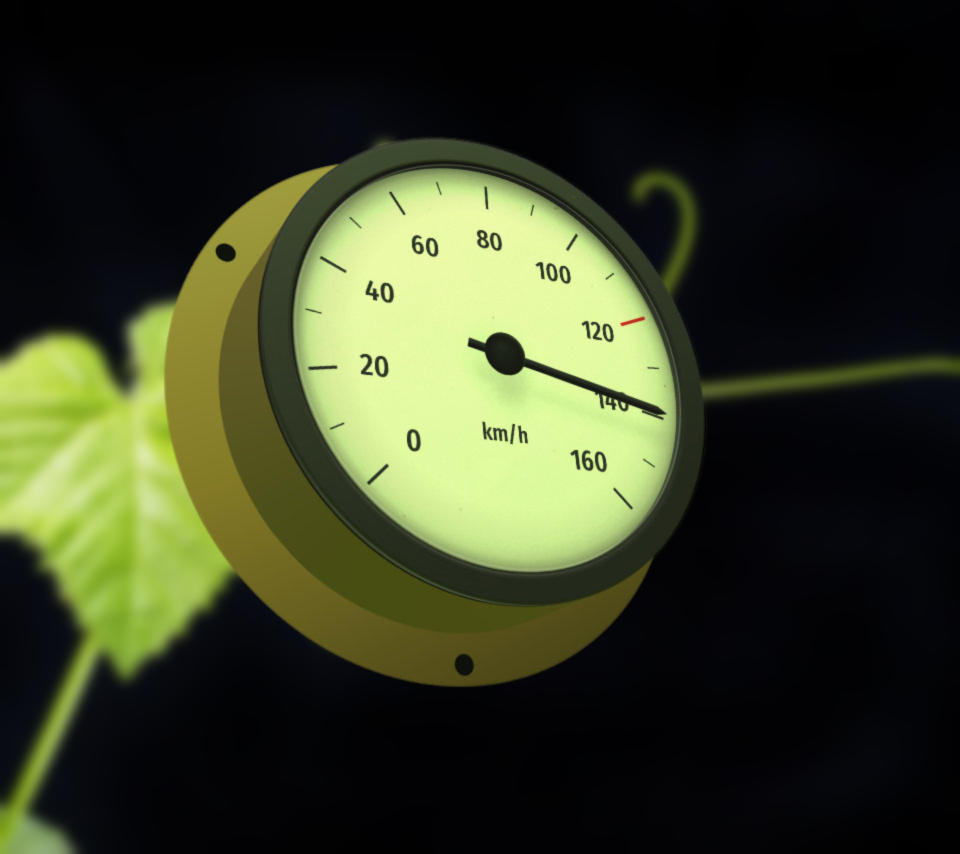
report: 140 (km/h)
